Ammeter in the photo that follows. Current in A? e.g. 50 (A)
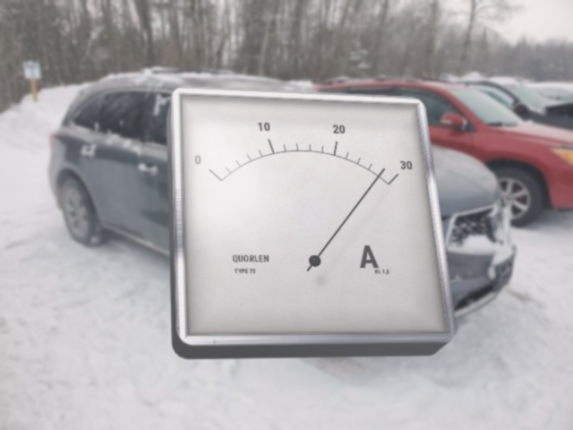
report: 28 (A)
